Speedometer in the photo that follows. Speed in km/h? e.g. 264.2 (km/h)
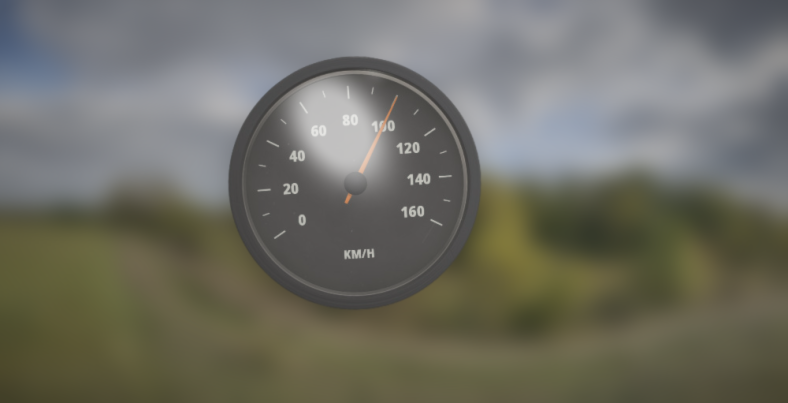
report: 100 (km/h)
